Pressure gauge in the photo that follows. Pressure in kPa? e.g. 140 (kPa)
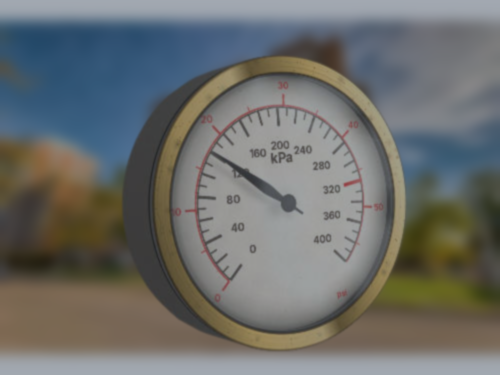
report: 120 (kPa)
